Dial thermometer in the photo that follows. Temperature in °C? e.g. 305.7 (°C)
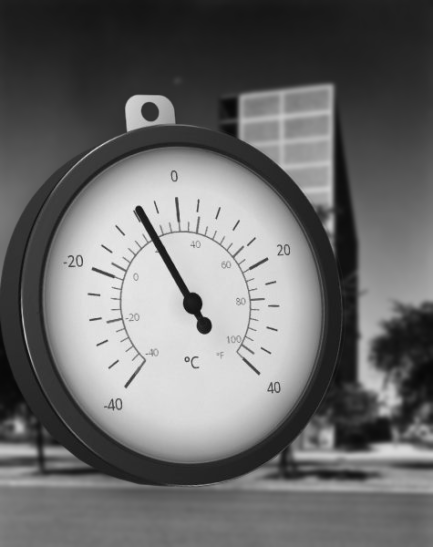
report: -8 (°C)
